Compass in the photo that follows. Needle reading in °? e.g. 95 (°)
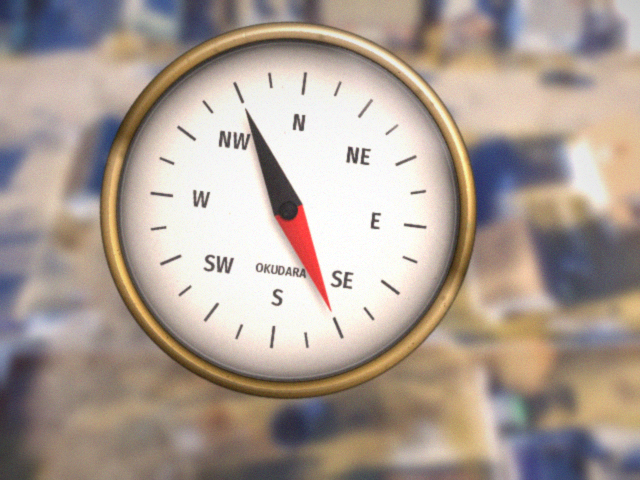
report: 150 (°)
